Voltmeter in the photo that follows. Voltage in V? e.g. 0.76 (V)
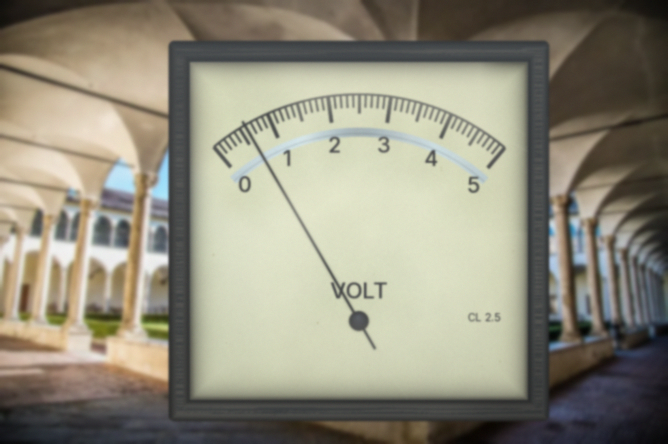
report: 0.6 (V)
